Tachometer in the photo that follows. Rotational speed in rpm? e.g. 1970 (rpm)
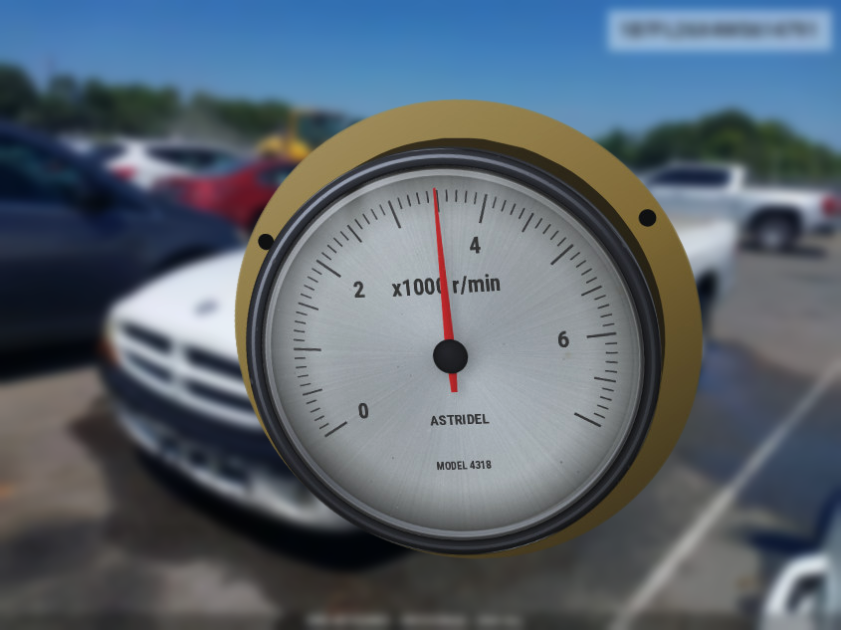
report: 3500 (rpm)
